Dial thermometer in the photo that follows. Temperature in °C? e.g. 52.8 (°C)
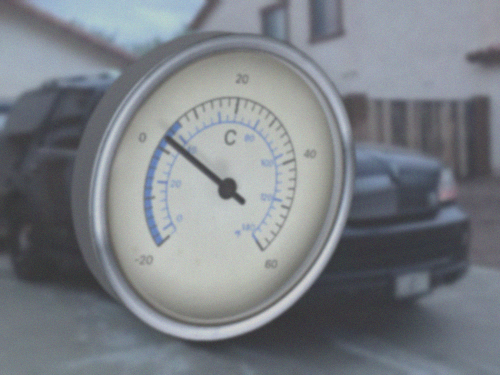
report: 2 (°C)
